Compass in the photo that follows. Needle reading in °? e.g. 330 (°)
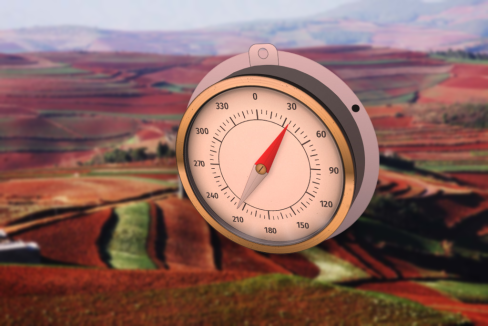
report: 35 (°)
